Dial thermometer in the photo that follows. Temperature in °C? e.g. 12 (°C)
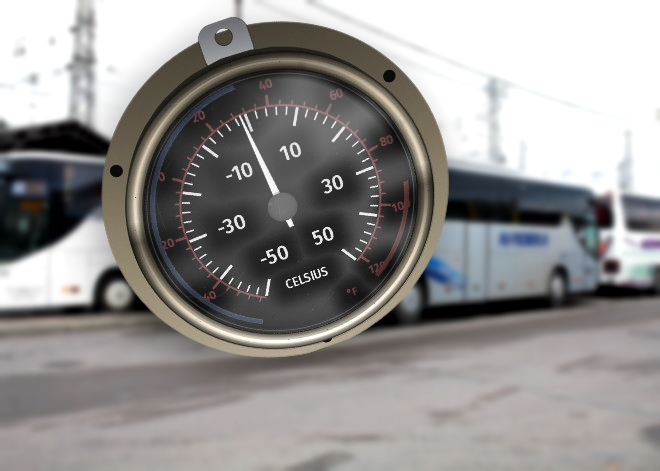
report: -1 (°C)
